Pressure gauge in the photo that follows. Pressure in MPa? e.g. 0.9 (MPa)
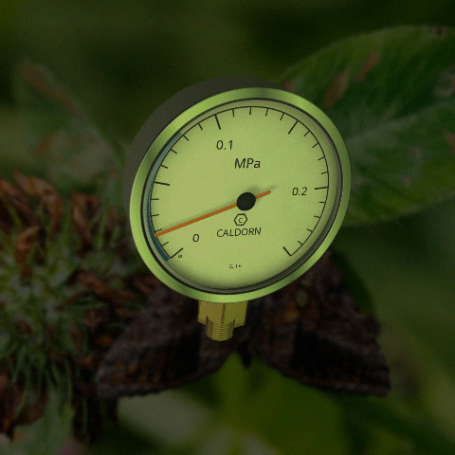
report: 0.02 (MPa)
